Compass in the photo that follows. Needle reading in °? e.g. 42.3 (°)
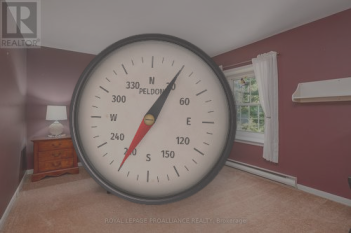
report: 210 (°)
